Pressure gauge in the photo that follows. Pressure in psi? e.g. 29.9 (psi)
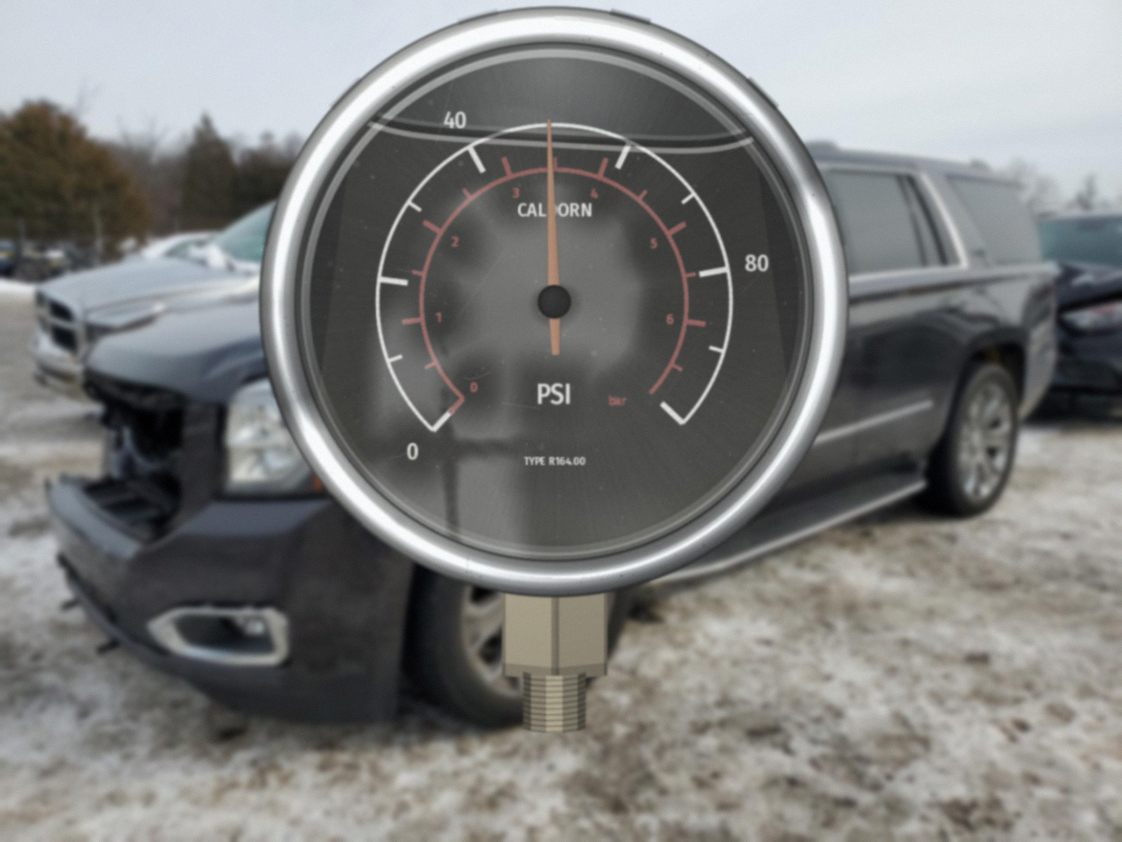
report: 50 (psi)
